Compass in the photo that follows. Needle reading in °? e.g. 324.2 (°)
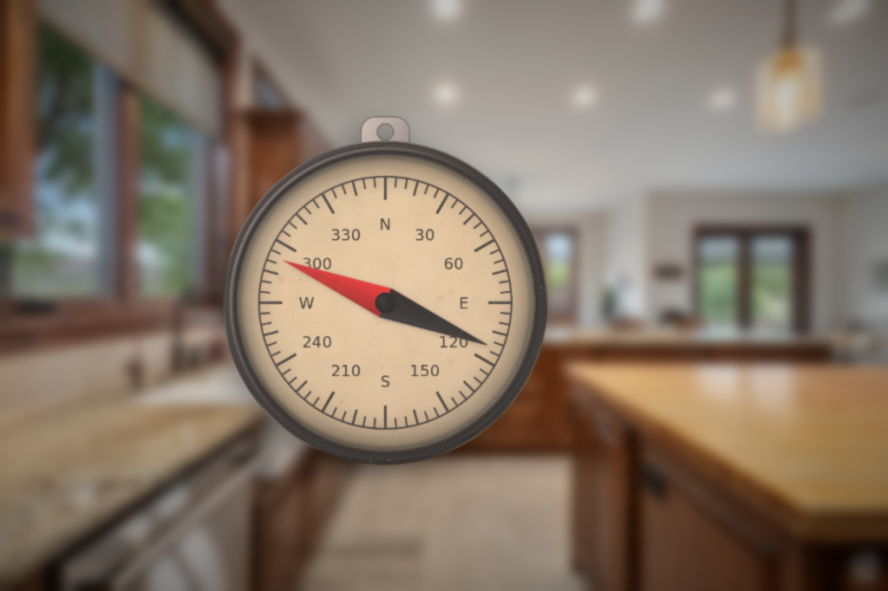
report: 292.5 (°)
